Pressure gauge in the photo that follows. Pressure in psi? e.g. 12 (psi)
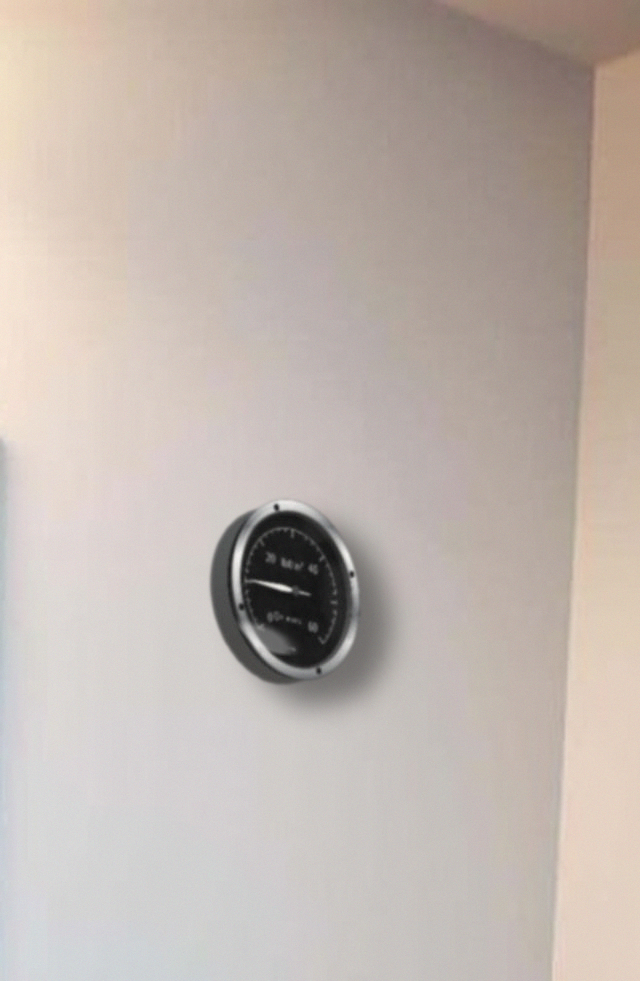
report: 10 (psi)
